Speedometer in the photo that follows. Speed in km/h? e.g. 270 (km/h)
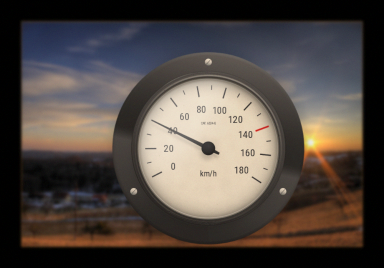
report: 40 (km/h)
